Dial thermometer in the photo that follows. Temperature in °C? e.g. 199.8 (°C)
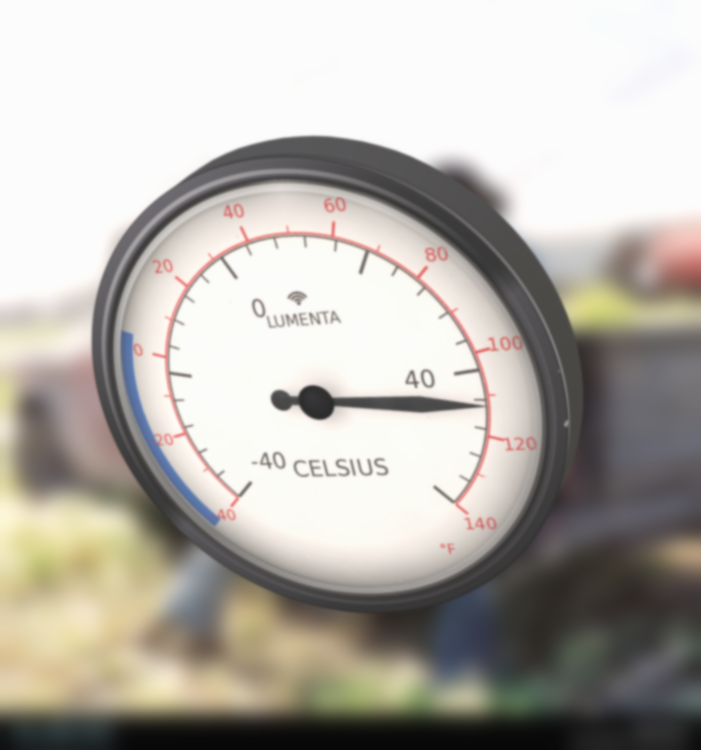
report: 44 (°C)
